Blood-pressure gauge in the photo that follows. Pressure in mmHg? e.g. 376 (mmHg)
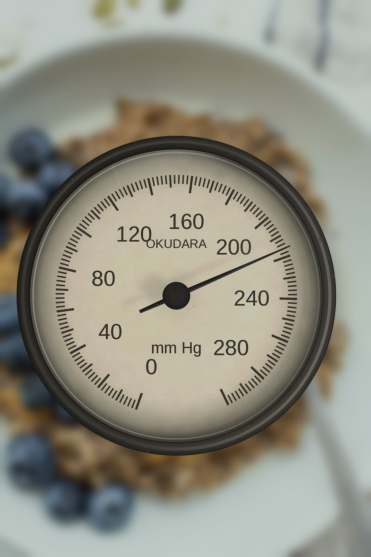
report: 216 (mmHg)
